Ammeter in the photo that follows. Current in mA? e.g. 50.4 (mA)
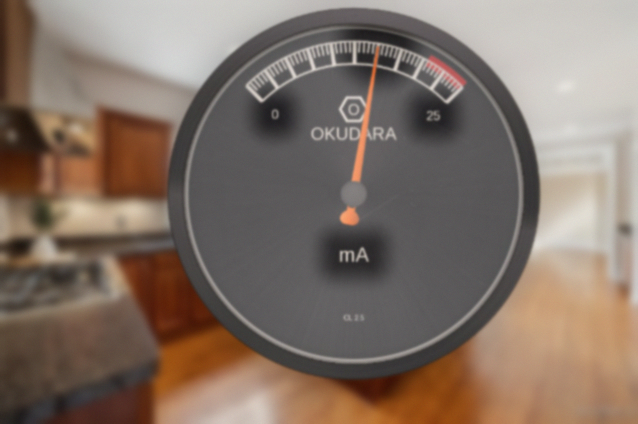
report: 15 (mA)
